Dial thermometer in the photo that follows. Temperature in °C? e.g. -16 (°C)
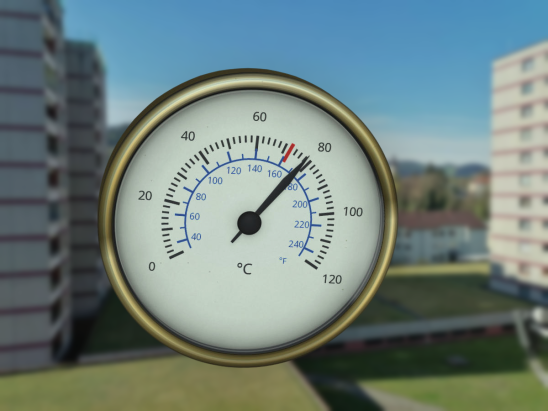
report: 78 (°C)
